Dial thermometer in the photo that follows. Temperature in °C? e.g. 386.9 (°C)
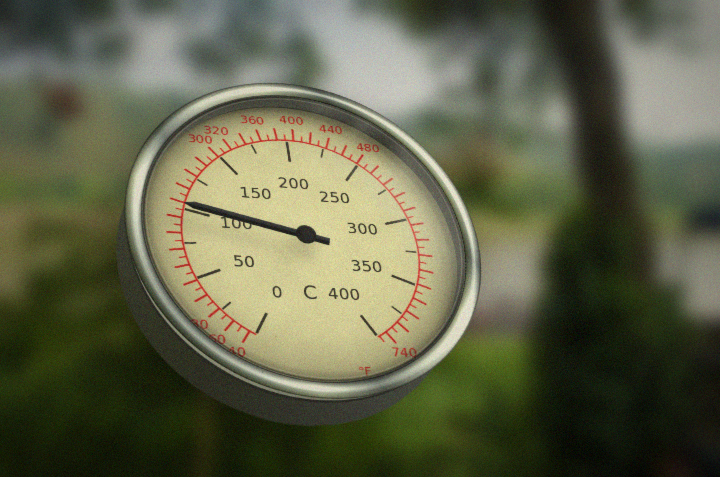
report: 100 (°C)
